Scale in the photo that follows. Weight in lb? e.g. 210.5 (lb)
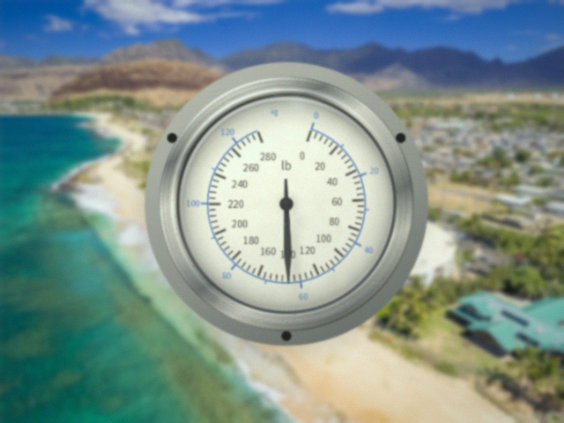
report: 140 (lb)
